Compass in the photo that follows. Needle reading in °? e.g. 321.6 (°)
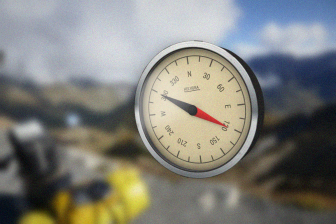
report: 120 (°)
